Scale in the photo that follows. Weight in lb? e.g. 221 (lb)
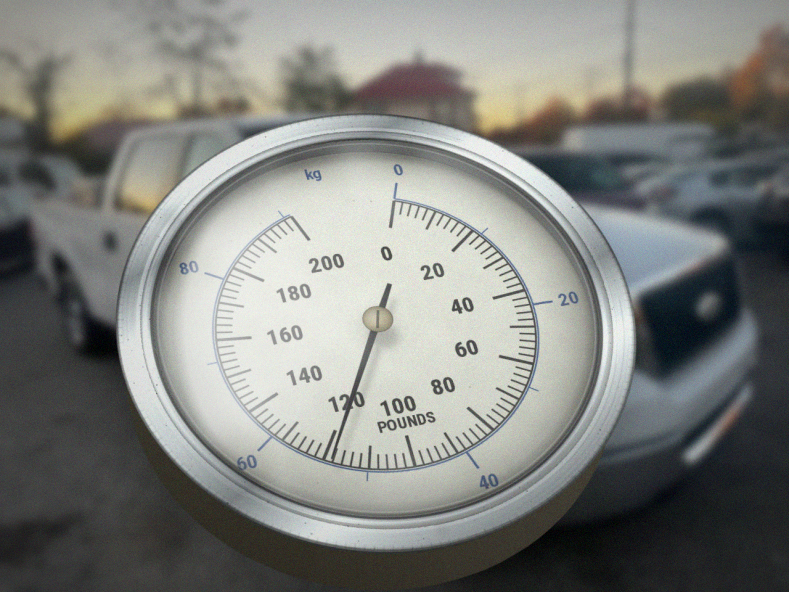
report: 118 (lb)
